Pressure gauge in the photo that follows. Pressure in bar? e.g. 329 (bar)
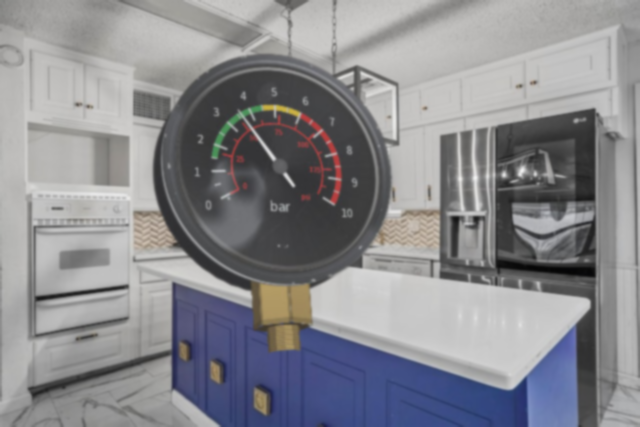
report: 3.5 (bar)
